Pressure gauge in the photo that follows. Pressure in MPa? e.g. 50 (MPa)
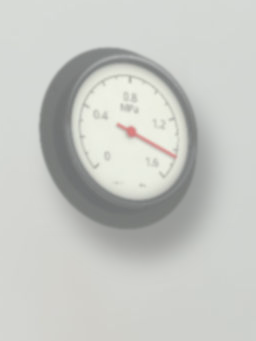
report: 1.45 (MPa)
